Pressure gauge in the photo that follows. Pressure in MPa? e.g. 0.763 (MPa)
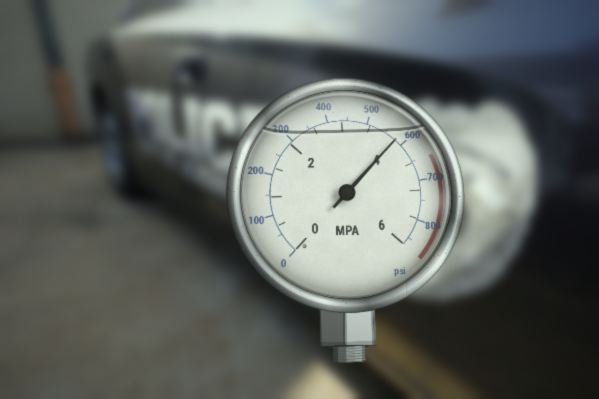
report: 4 (MPa)
